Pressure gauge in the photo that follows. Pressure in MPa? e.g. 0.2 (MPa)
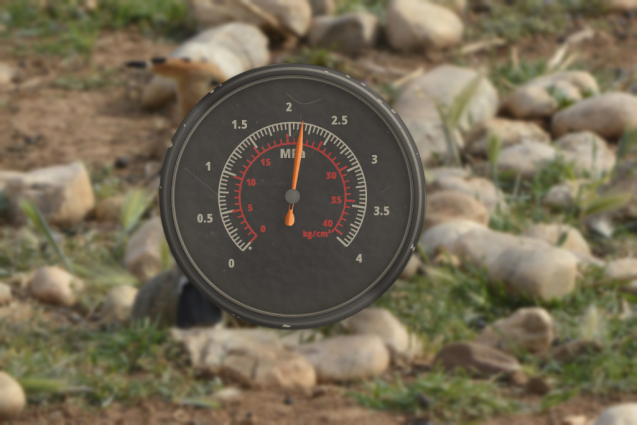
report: 2.15 (MPa)
